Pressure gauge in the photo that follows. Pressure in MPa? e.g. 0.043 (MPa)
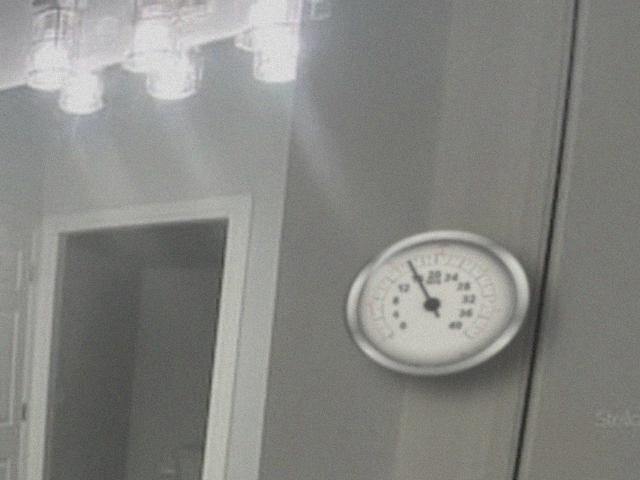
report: 16 (MPa)
